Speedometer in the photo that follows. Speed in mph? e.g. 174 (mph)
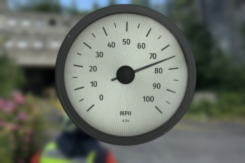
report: 75 (mph)
